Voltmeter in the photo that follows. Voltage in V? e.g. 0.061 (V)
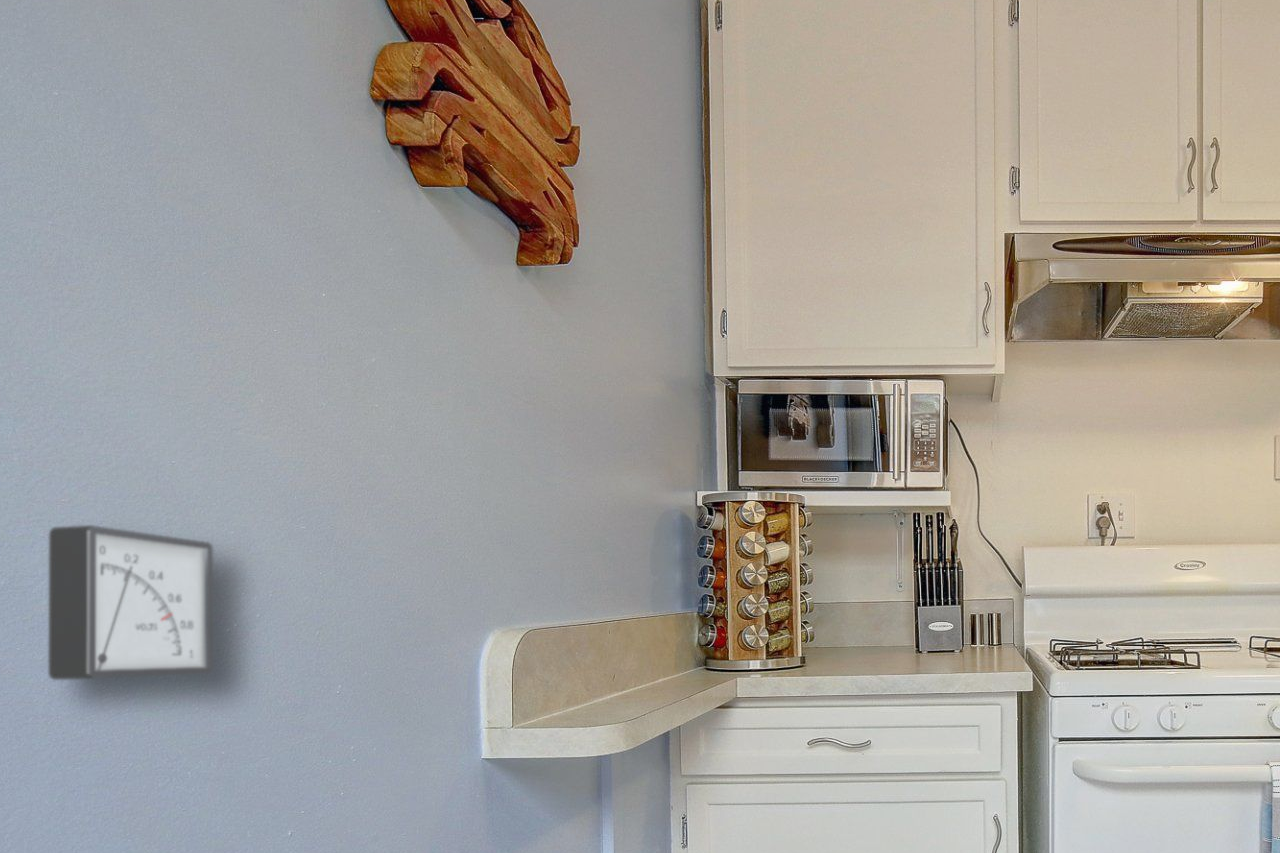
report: 0.2 (V)
